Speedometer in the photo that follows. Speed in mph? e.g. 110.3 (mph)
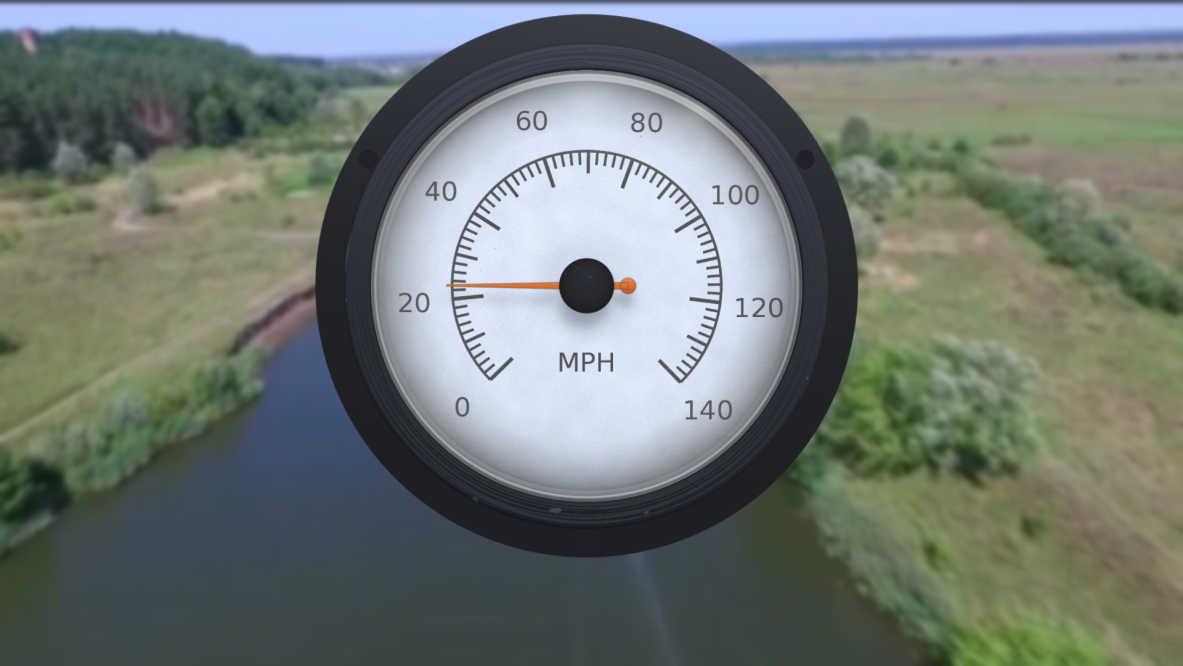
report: 23 (mph)
